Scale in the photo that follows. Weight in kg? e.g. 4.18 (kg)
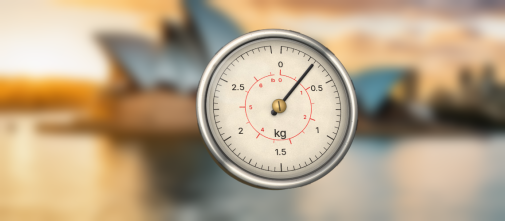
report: 0.3 (kg)
